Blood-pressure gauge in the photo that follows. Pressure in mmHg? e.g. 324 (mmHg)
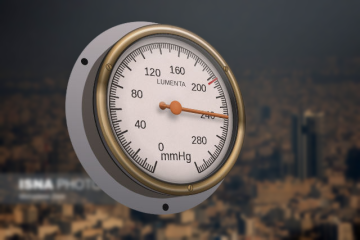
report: 240 (mmHg)
